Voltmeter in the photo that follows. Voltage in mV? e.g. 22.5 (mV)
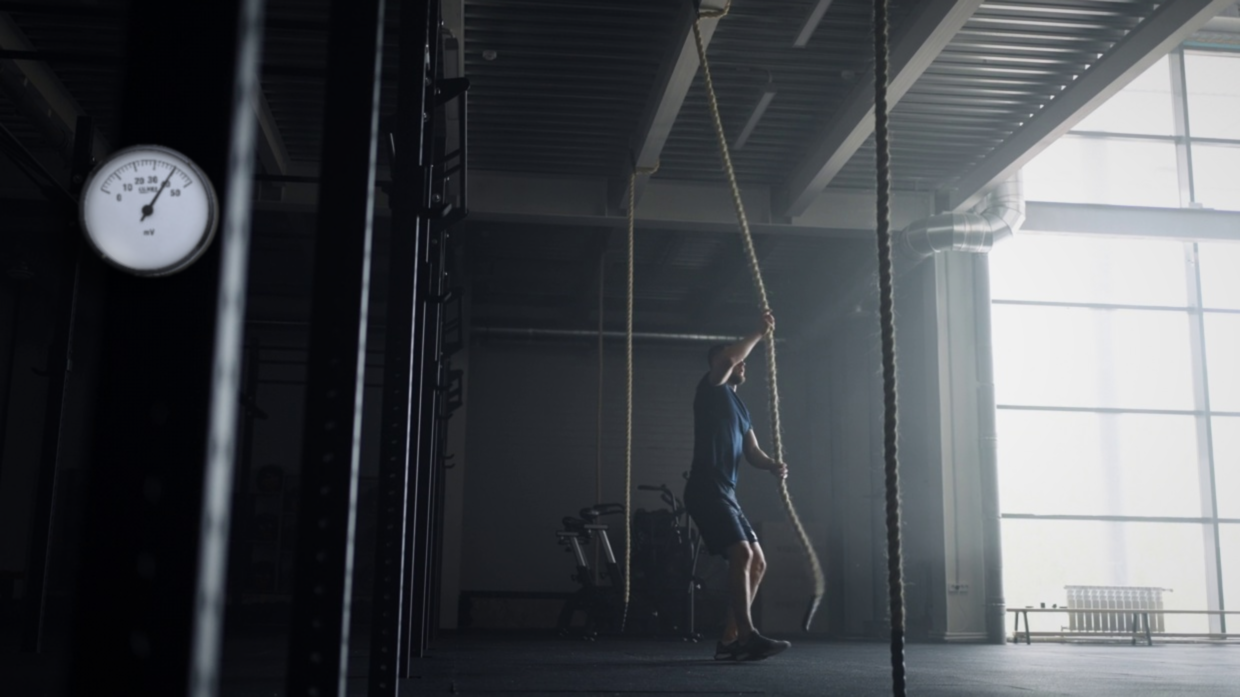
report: 40 (mV)
